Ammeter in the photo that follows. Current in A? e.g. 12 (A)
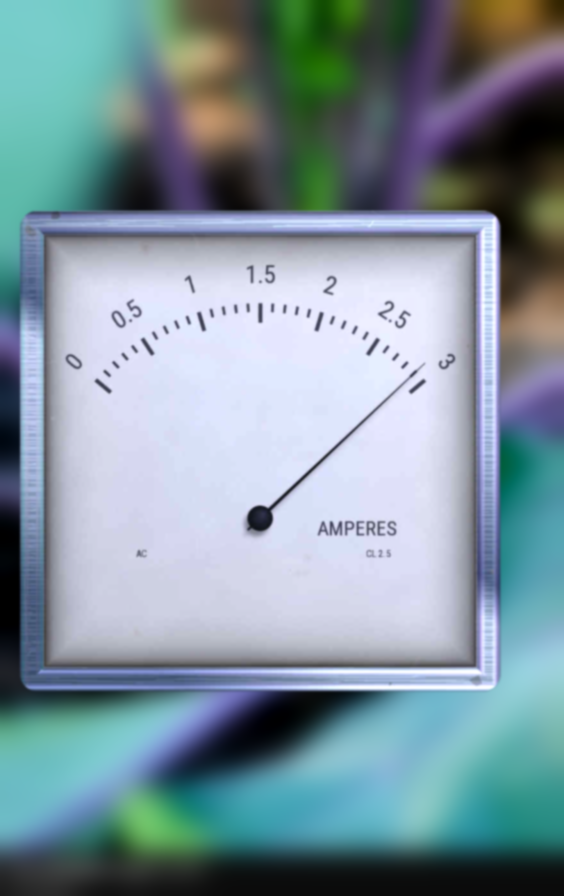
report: 2.9 (A)
